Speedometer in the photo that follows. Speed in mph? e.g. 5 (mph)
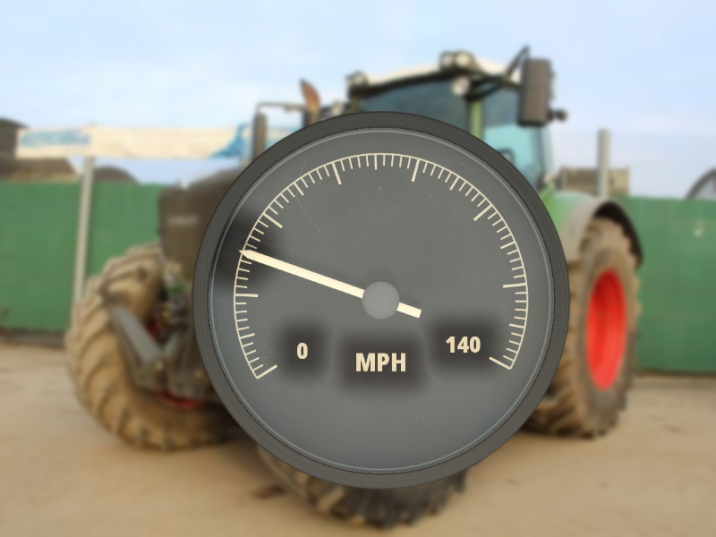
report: 30 (mph)
